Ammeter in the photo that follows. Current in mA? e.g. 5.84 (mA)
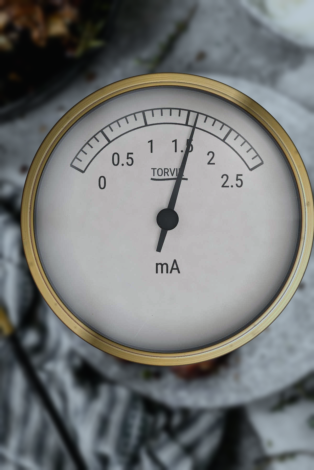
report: 1.6 (mA)
